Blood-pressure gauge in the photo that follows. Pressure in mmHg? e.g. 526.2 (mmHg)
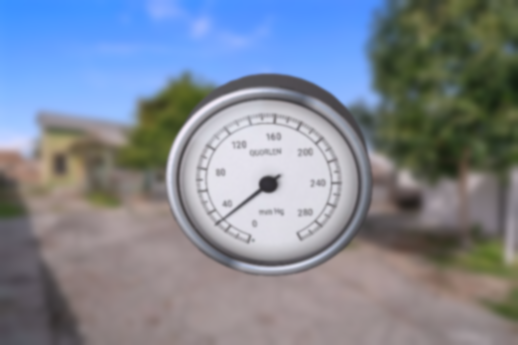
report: 30 (mmHg)
